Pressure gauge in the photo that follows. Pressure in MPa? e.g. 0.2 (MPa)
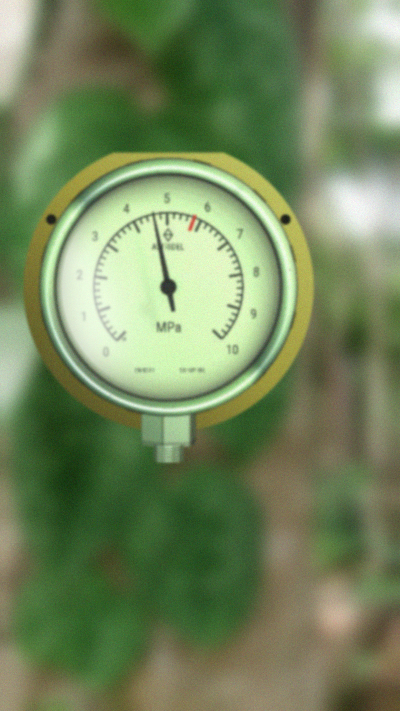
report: 4.6 (MPa)
